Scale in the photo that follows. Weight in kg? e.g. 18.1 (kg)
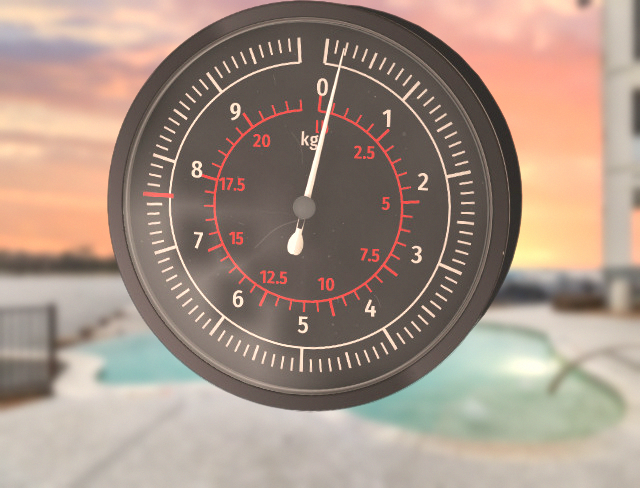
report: 0.2 (kg)
